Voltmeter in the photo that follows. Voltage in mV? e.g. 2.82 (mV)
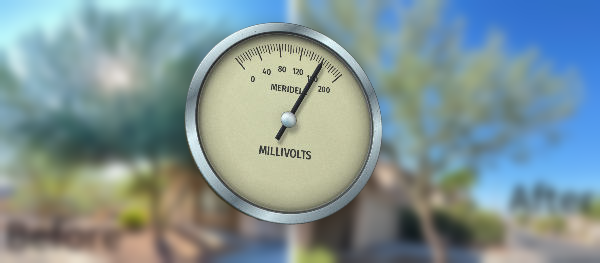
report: 160 (mV)
